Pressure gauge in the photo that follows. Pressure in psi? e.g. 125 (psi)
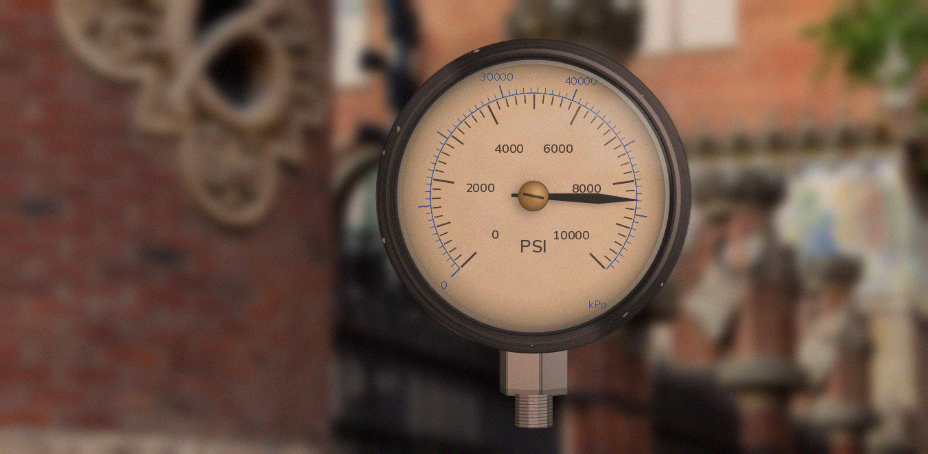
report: 8400 (psi)
